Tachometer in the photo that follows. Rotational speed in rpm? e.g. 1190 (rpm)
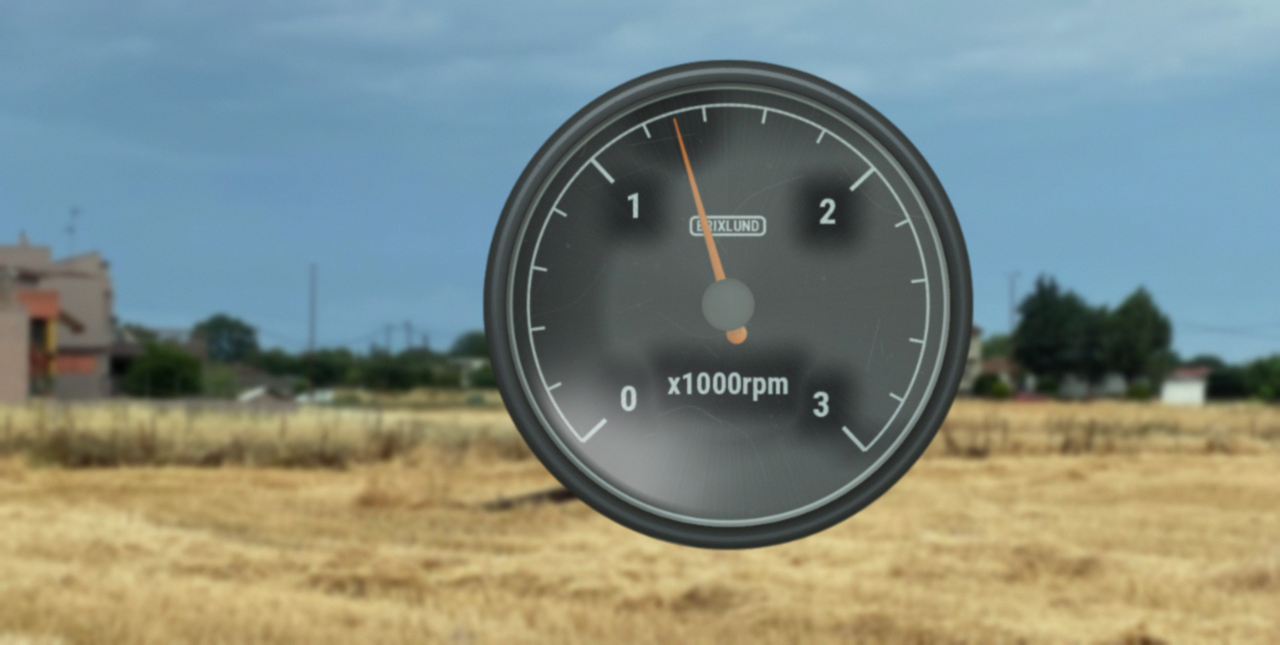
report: 1300 (rpm)
